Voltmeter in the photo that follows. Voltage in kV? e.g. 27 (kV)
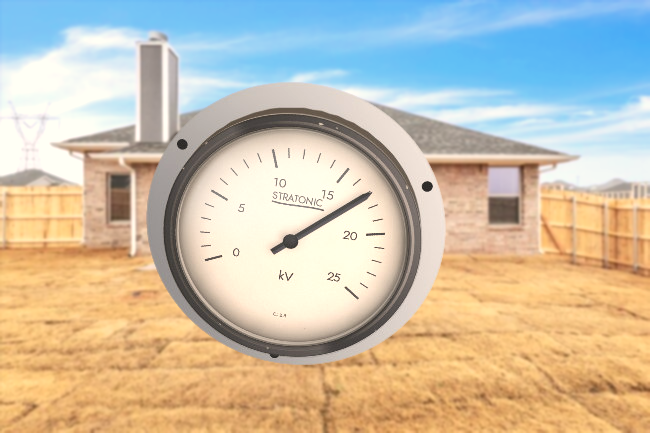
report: 17 (kV)
